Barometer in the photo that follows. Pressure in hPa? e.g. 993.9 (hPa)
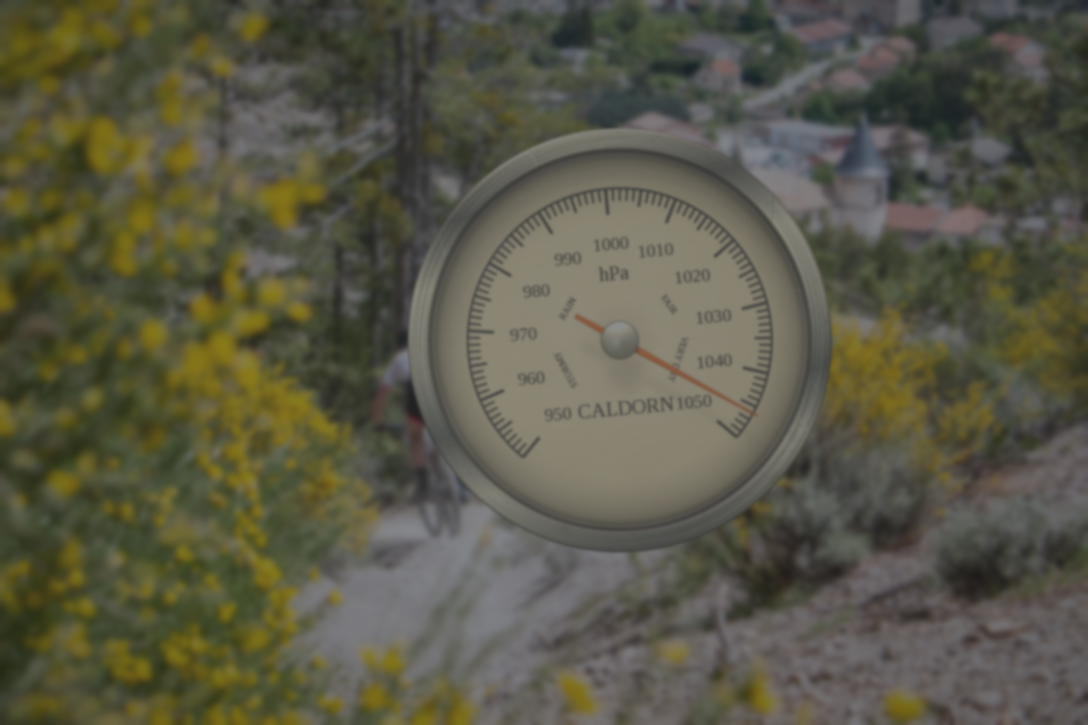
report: 1046 (hPa)
